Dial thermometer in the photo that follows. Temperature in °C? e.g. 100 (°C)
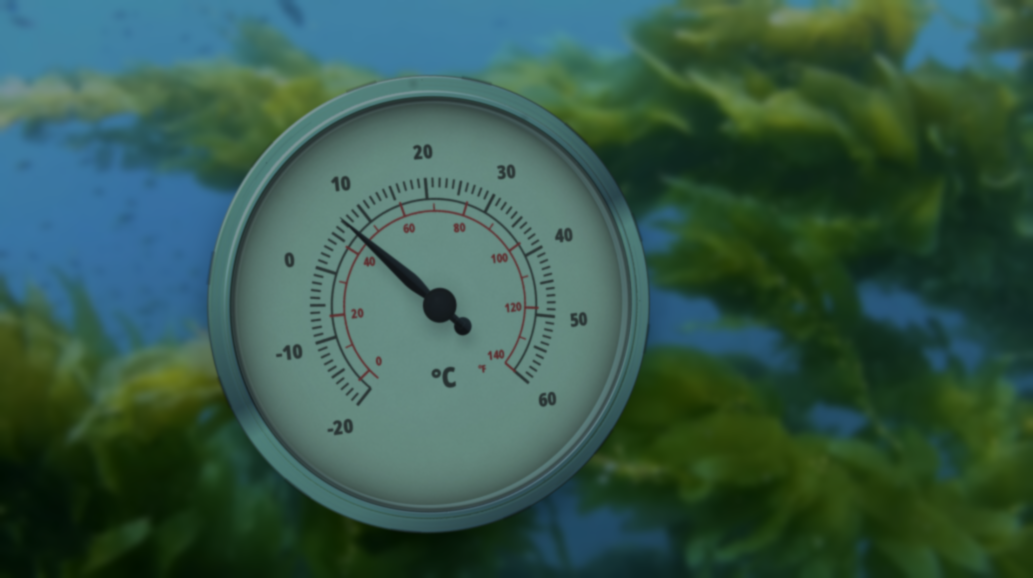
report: 7 (°C)
